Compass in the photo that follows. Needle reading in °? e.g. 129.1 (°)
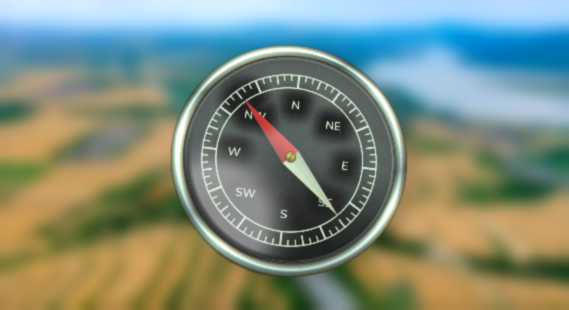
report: 315 (°)
